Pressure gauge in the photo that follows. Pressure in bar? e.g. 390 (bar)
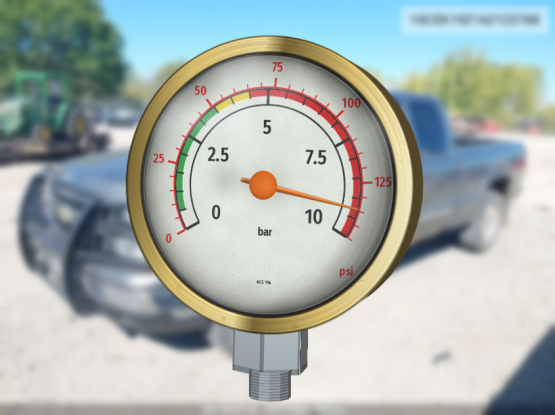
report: 9.25 (bar)
